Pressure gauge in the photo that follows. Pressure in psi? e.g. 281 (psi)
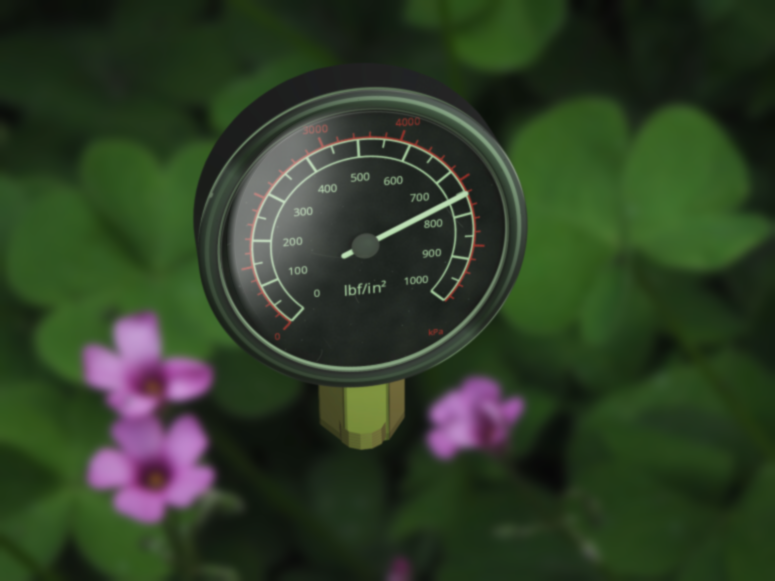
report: 750 (psi)
